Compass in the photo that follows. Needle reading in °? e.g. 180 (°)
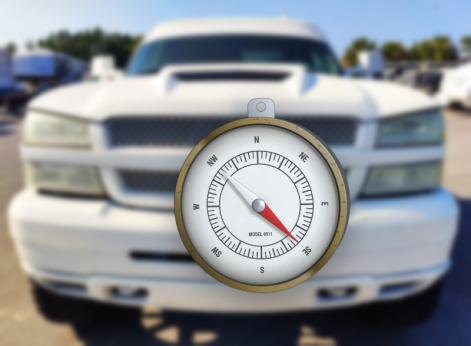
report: 135 (°)
